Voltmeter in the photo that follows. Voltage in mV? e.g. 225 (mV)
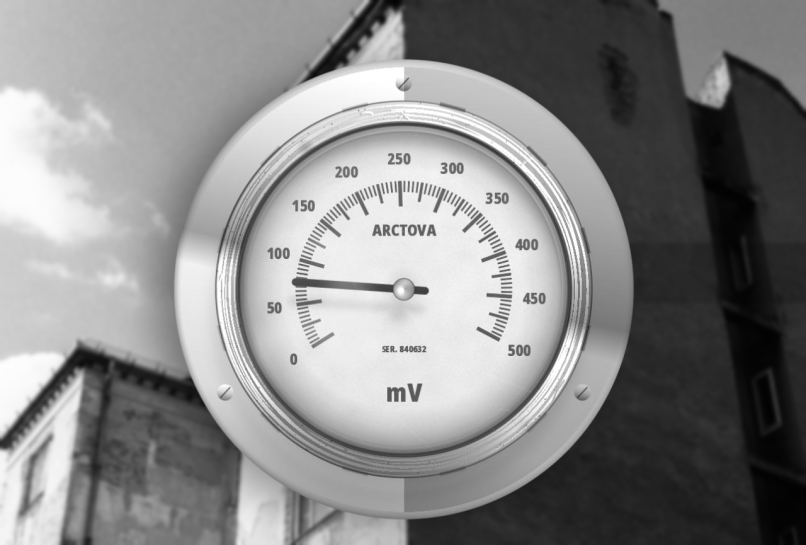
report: 75 (mV)
